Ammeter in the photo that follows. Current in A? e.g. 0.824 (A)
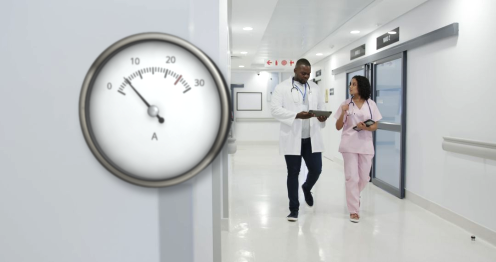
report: 5 (A)
